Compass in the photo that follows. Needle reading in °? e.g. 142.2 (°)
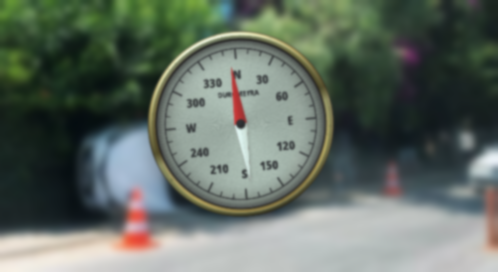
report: 355 (°)
